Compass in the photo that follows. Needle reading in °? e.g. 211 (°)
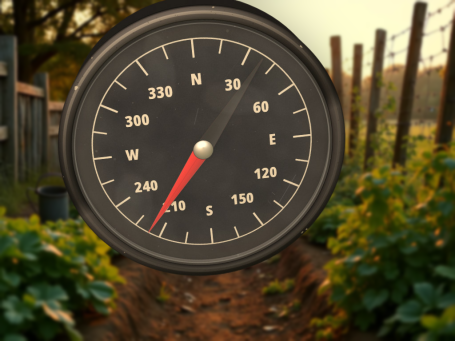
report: 217.5 (°)
